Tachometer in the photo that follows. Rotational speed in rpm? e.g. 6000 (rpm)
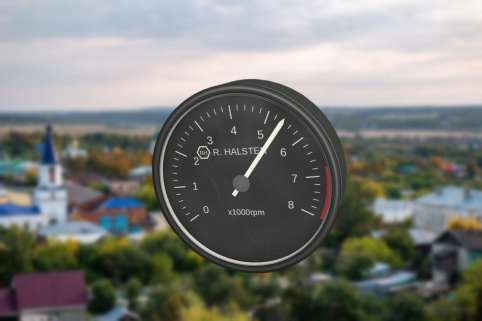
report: 5400 (rpm)
